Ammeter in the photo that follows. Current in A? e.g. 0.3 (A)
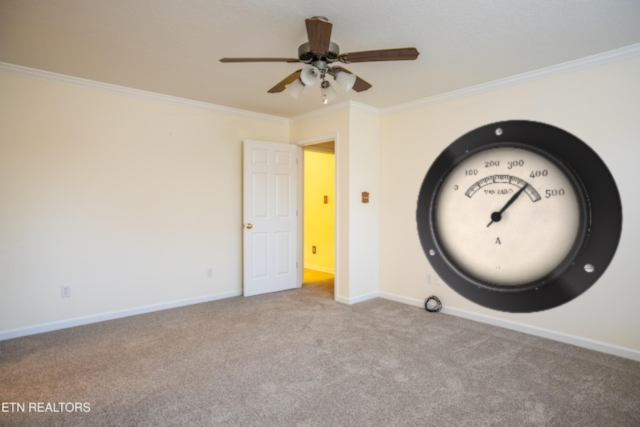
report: 400 (A)
